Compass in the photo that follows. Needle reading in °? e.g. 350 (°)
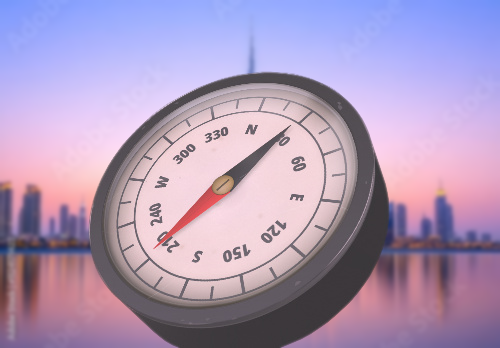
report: 210 (°)
